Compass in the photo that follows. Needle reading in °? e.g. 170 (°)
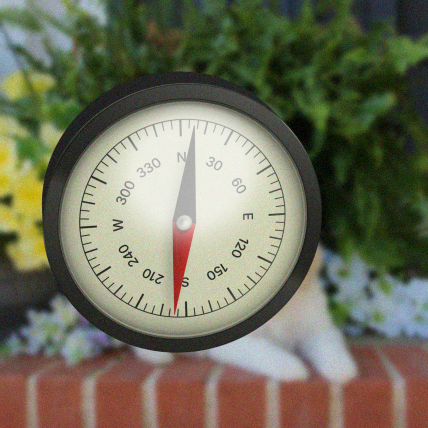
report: 187.5 (°)
